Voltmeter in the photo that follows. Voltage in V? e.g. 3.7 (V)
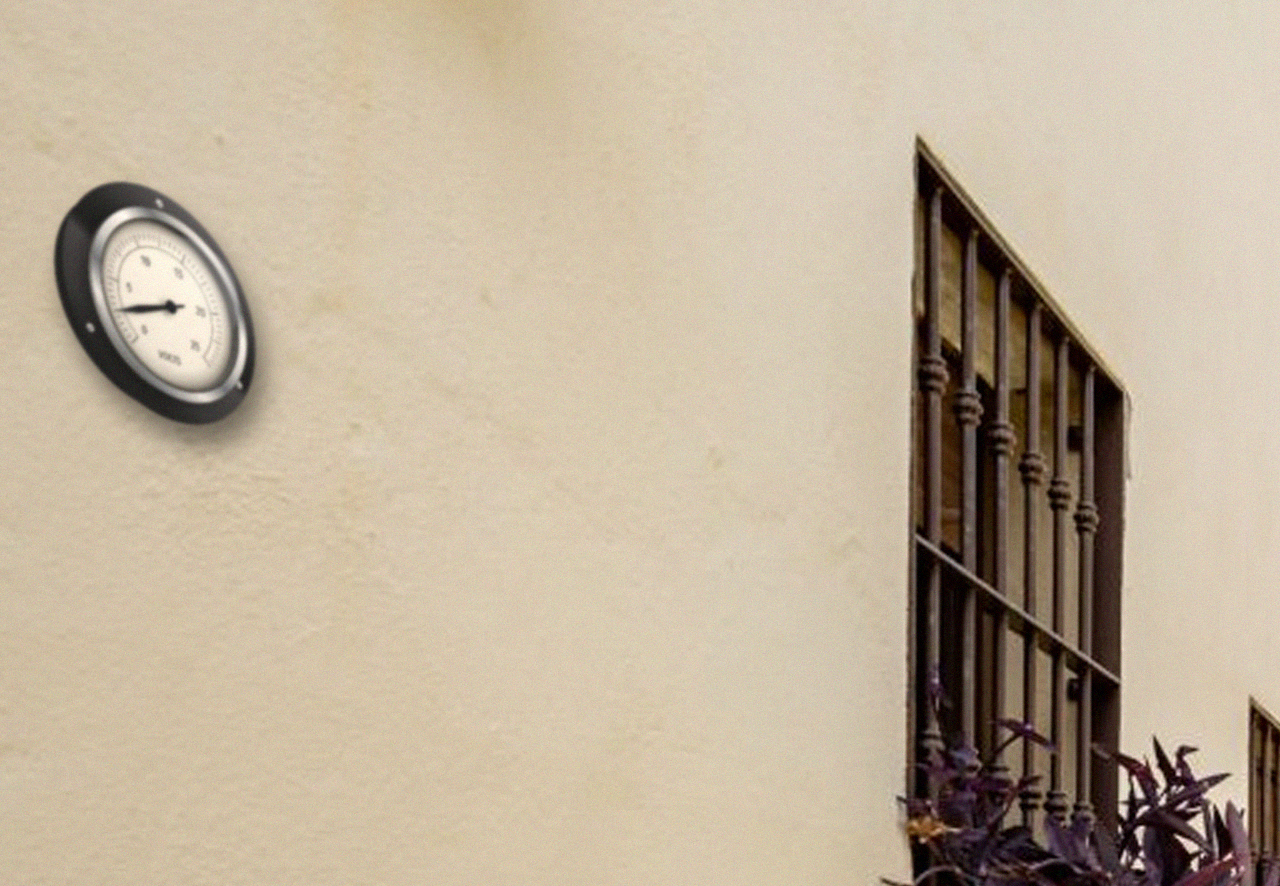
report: 2.5 (V)
